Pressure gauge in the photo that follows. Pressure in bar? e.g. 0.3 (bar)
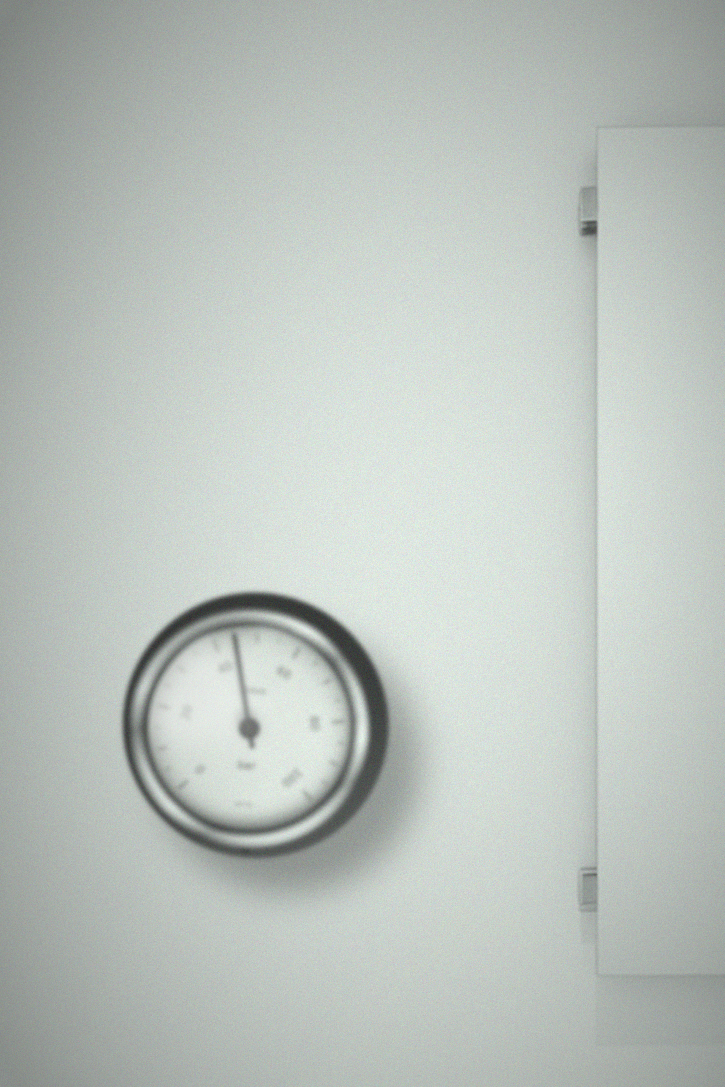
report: 45 (bar)
